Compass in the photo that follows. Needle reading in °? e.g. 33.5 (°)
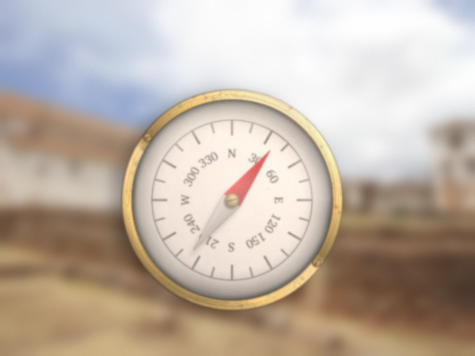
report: 37.5 (°)
